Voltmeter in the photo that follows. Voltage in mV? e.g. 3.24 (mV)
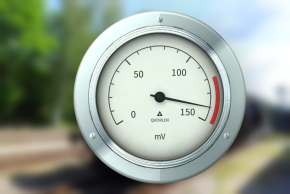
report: 140 (mV)
